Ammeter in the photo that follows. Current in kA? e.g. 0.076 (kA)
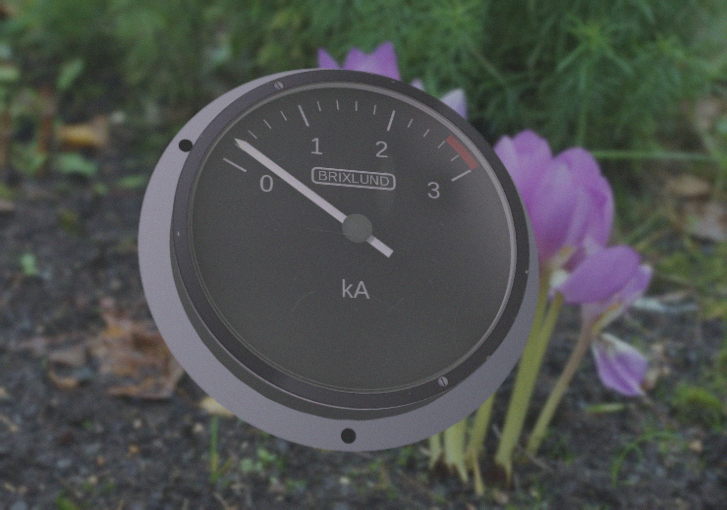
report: 0.2 (kA)
